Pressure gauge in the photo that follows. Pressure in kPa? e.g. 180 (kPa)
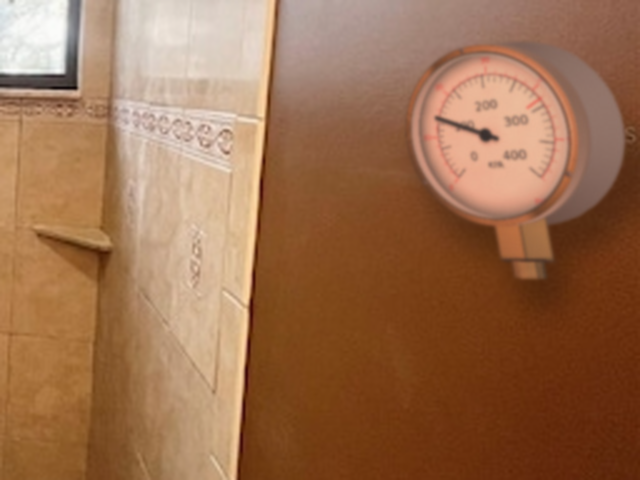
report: 100 (kPa)
